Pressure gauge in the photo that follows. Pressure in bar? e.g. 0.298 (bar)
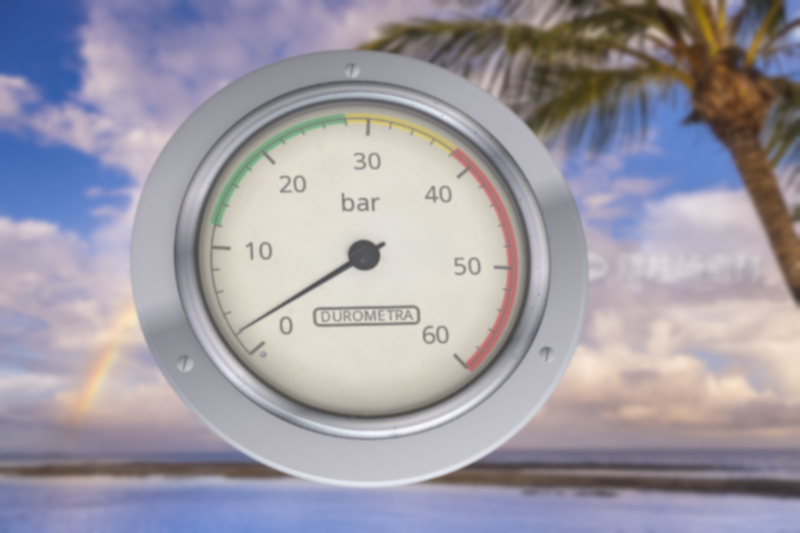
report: 2 (bar)
